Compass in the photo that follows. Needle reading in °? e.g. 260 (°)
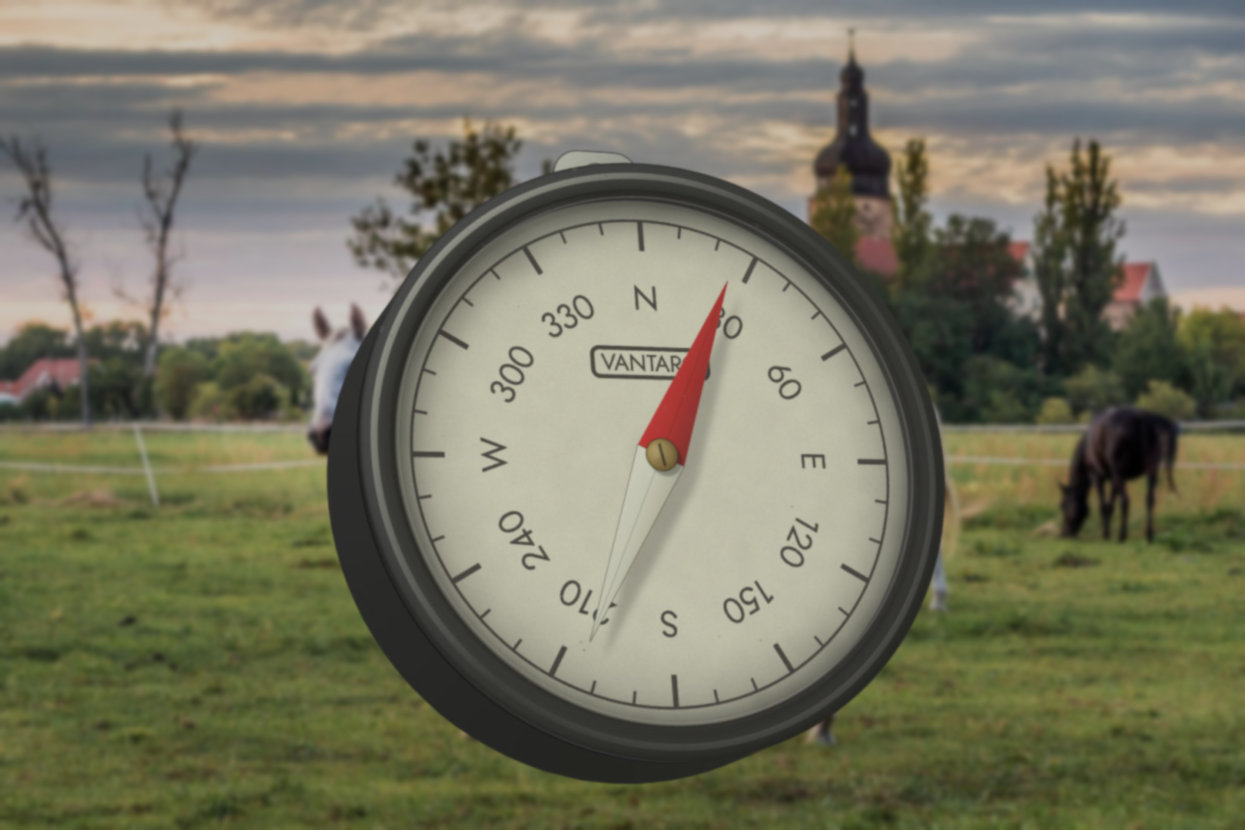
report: 25 (°)
